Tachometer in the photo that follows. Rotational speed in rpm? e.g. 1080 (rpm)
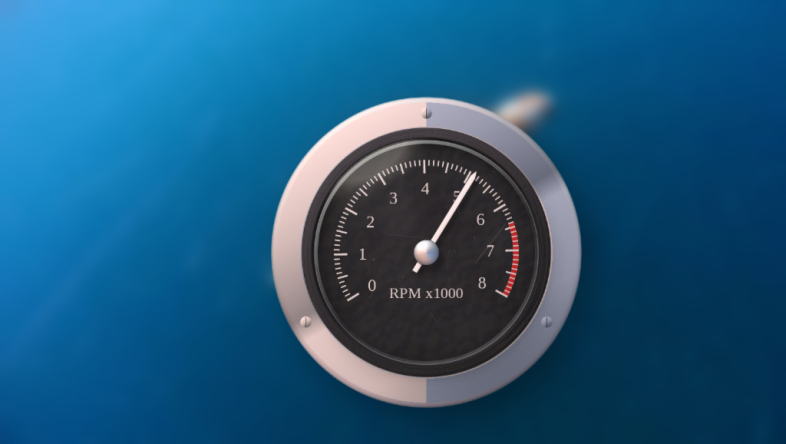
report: 5100 (rpm)
